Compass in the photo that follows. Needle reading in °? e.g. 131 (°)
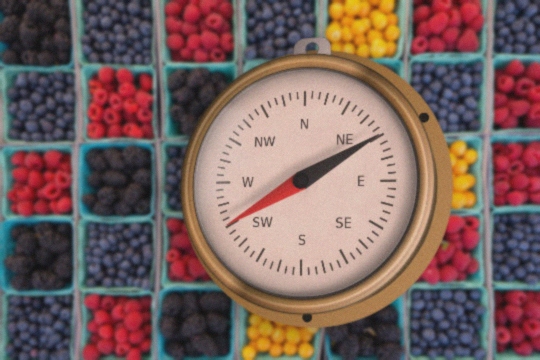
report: 240 (°)
